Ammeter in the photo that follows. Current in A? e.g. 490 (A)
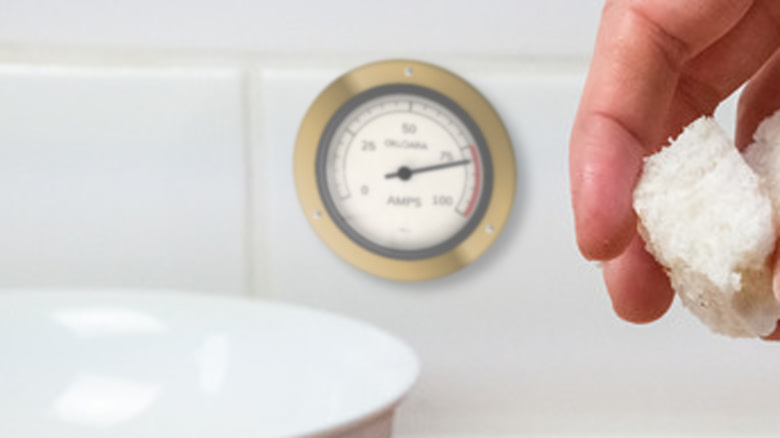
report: 80 (A)
